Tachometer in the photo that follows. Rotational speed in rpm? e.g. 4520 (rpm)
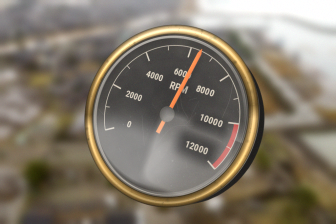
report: 6500 (rpm)
